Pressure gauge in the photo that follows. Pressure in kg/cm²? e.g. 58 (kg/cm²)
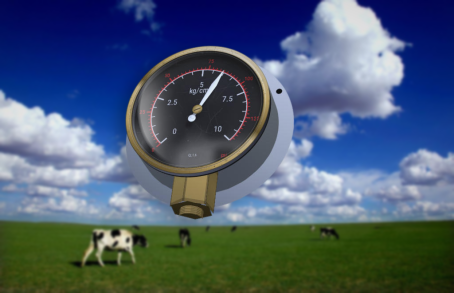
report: 6 (kg/cm²)
